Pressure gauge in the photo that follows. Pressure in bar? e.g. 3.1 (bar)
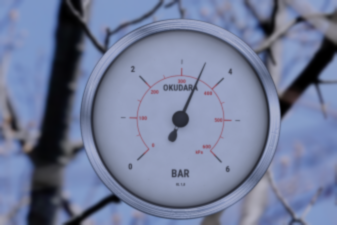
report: 3.5 (bar)
